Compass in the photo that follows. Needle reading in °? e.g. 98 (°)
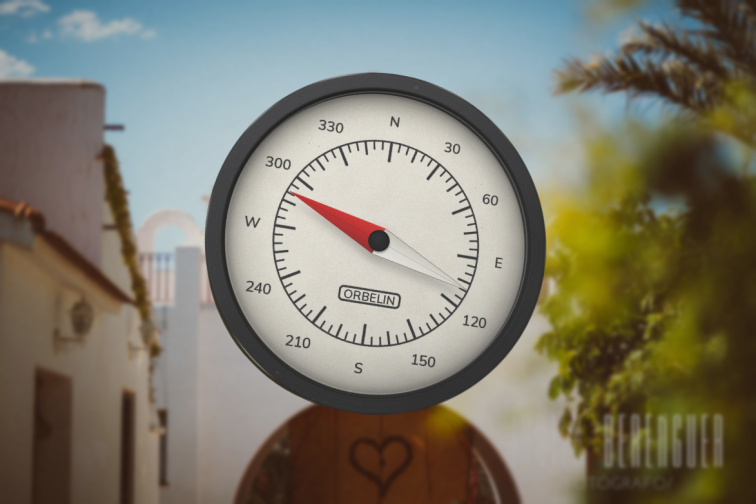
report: 290 (°)
